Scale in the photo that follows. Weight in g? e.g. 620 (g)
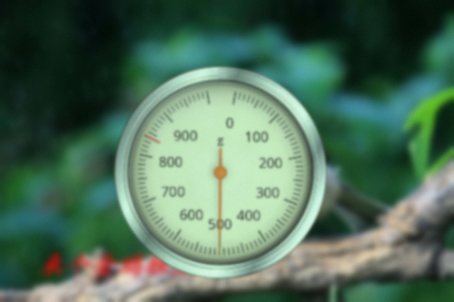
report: 500 (g)
